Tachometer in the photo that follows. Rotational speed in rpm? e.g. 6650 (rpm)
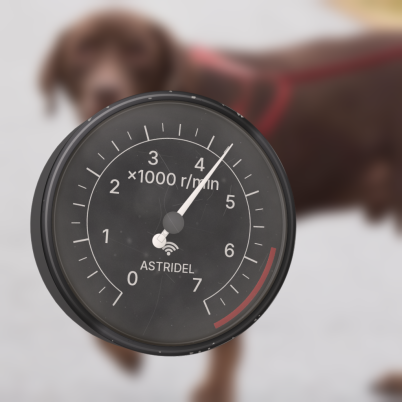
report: 4250 (rpm)
